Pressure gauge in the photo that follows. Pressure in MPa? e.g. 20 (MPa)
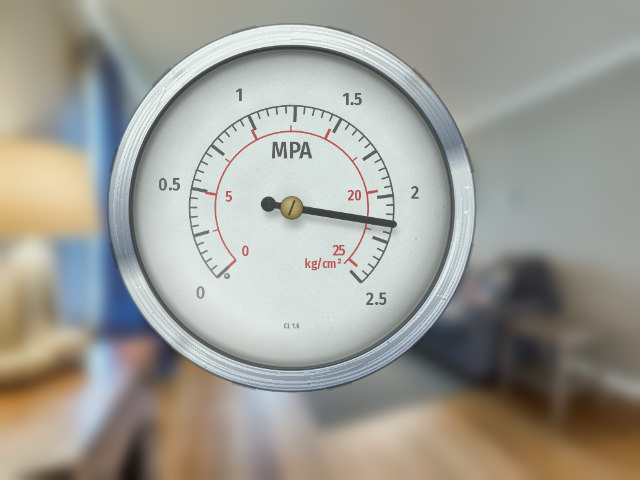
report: 2.15 (MPa)
